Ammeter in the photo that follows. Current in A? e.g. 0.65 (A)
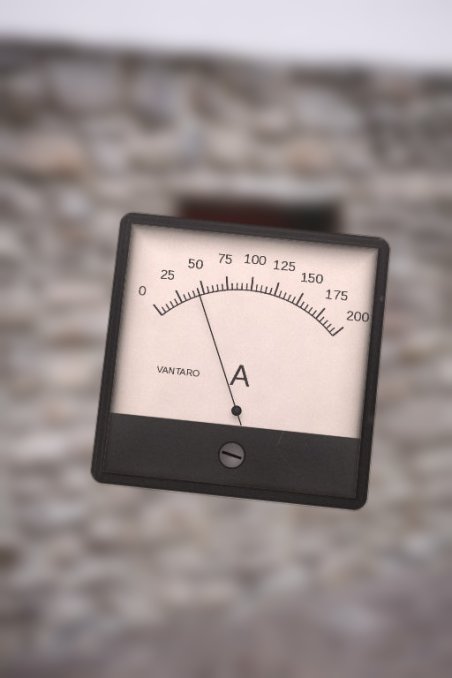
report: 45 (A)
